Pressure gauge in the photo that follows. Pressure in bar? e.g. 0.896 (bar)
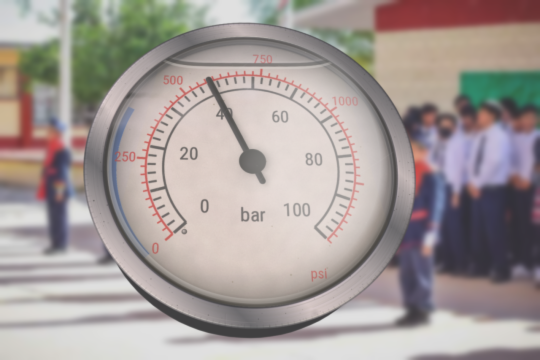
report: 40 (bar)
